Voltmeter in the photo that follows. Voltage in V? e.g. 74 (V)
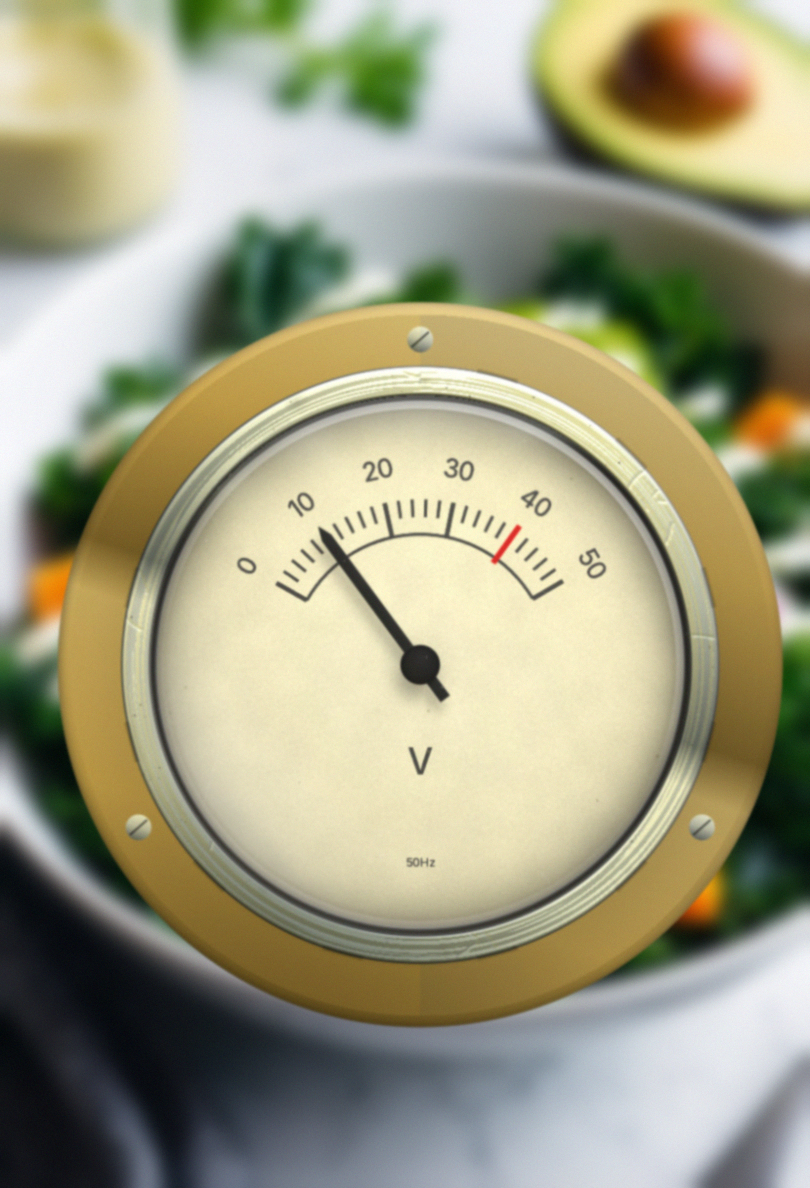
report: 10 (V)
